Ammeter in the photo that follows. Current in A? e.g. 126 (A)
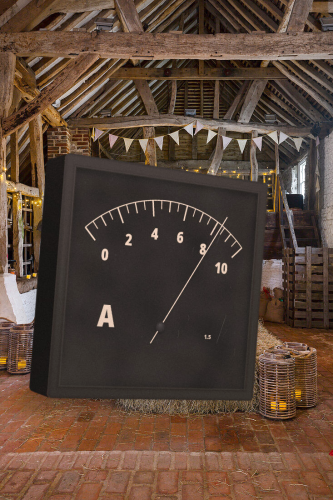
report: 8.25 (A)
